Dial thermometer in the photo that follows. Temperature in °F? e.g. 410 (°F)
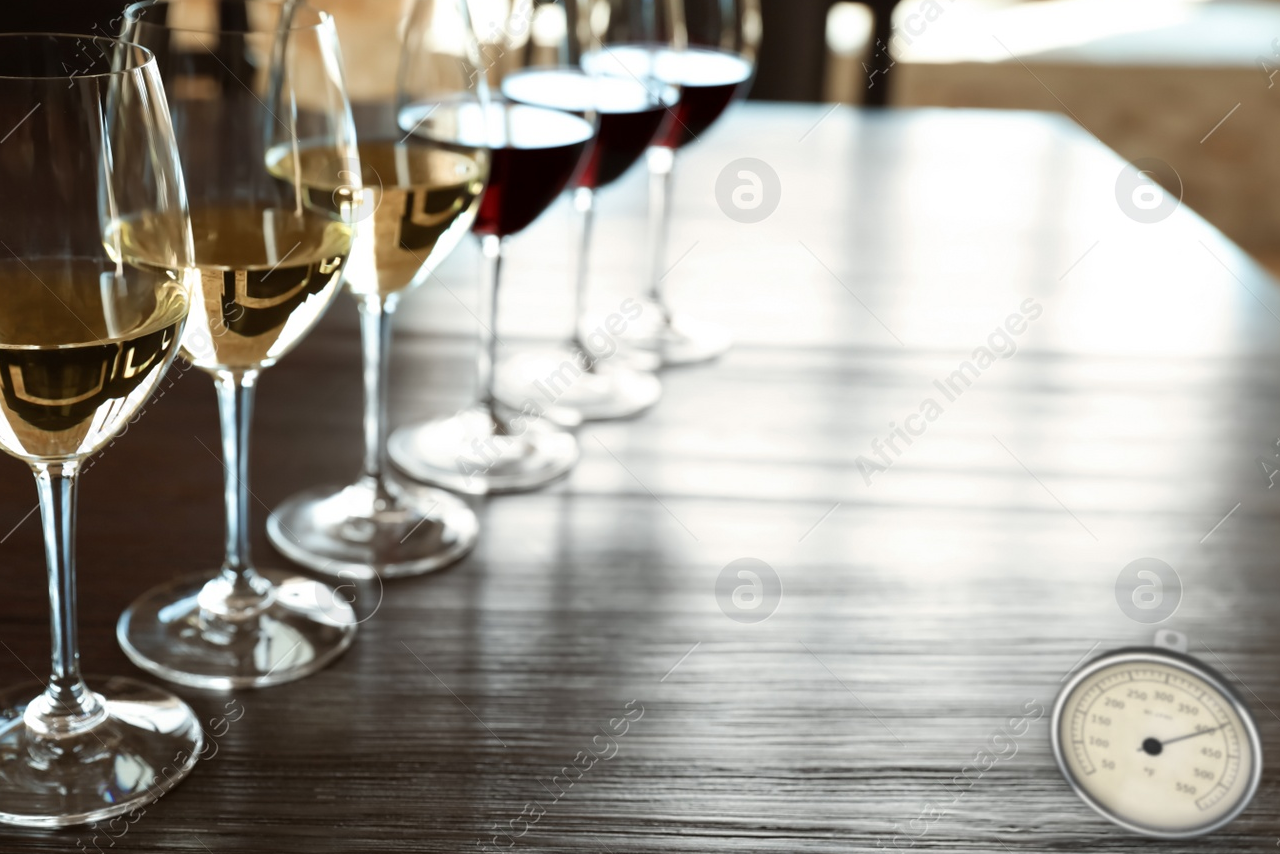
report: 400 (°F)
